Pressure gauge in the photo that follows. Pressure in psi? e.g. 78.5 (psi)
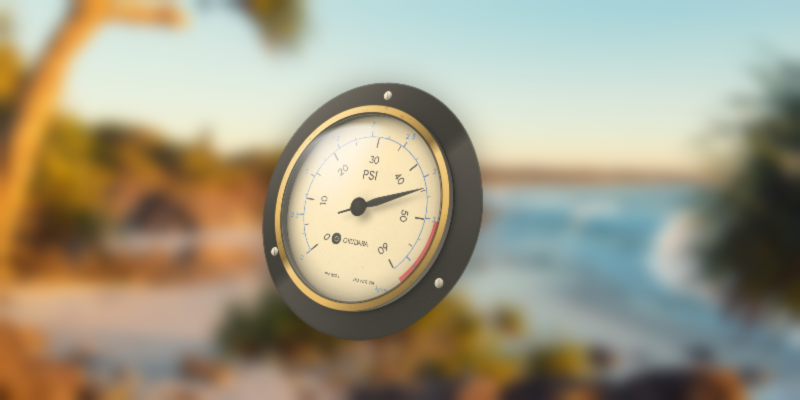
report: 45 (psi)
